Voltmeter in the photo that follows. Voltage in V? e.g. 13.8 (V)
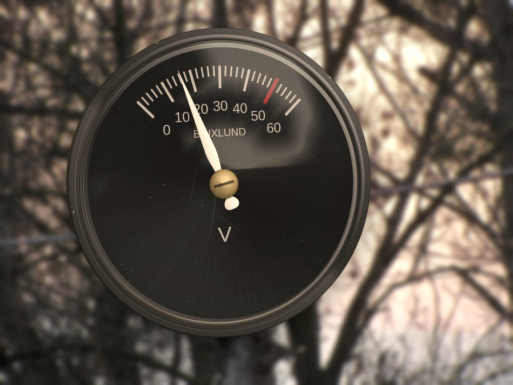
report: 16 (V)
